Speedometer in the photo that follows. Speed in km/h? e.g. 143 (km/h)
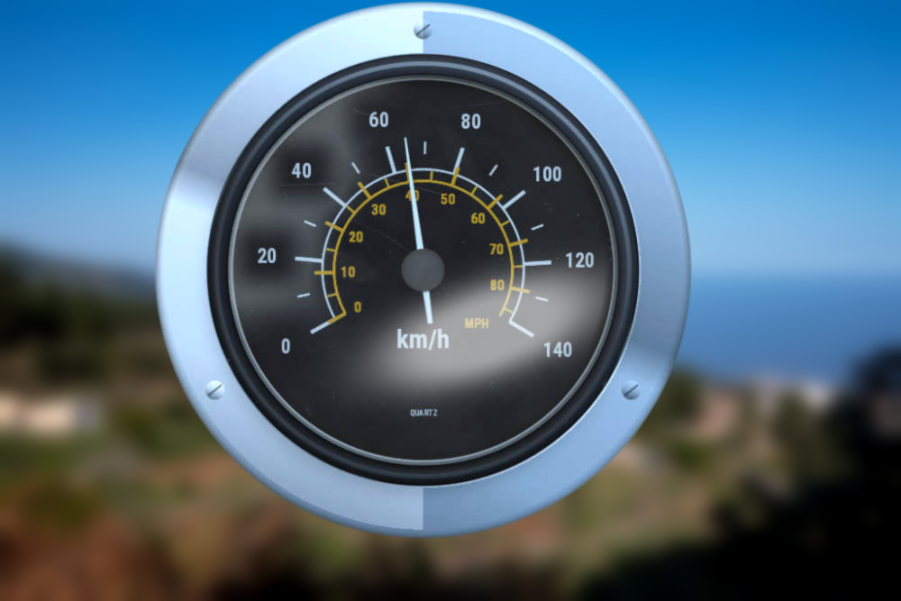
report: 65 (km/h)
